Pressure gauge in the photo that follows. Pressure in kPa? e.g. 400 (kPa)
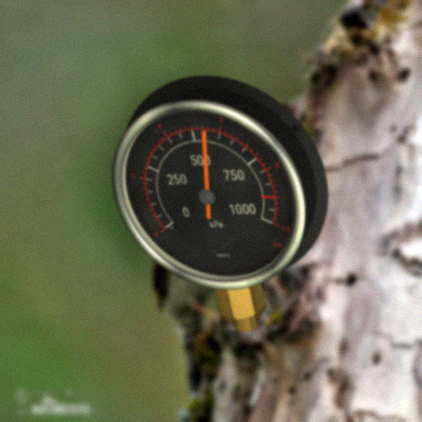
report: 550 (kPa)
